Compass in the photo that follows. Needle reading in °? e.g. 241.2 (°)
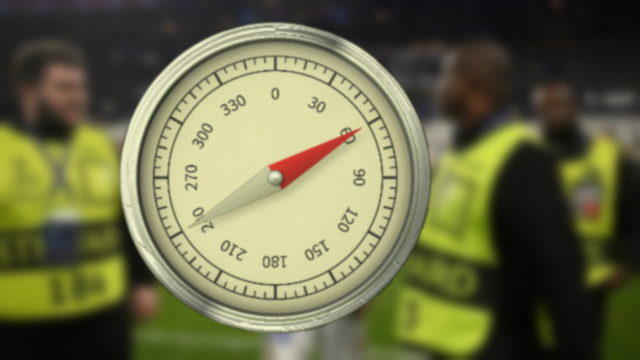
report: 60 (°)
